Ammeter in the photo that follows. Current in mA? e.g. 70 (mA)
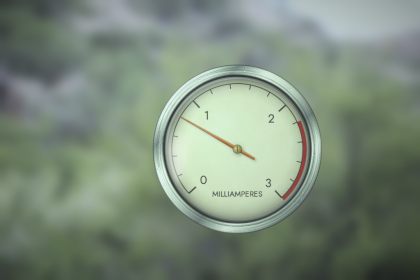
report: 0.8 (mA)
